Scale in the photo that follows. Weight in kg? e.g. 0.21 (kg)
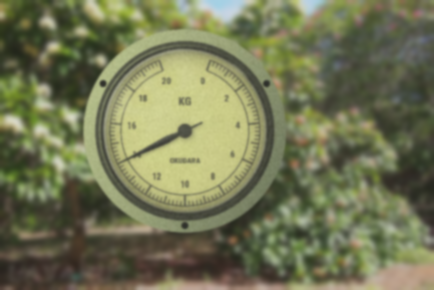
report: 14 (kg)
